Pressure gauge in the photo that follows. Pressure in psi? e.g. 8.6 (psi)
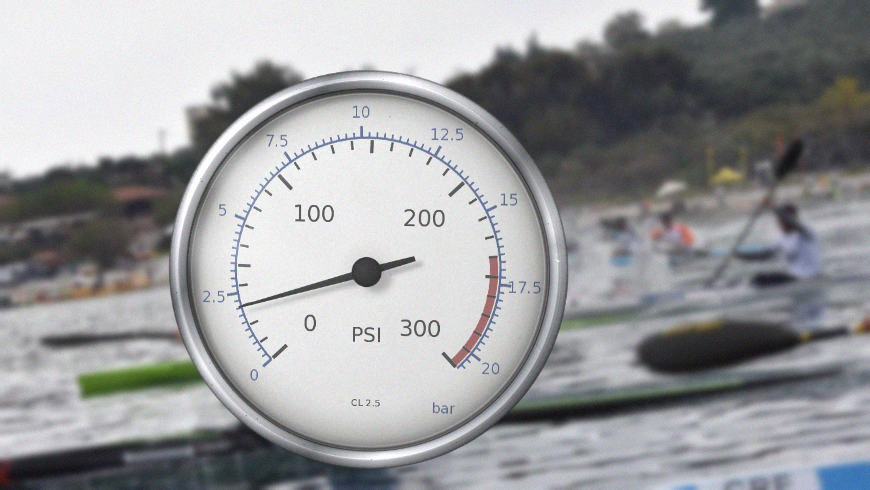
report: 30 (psi)
